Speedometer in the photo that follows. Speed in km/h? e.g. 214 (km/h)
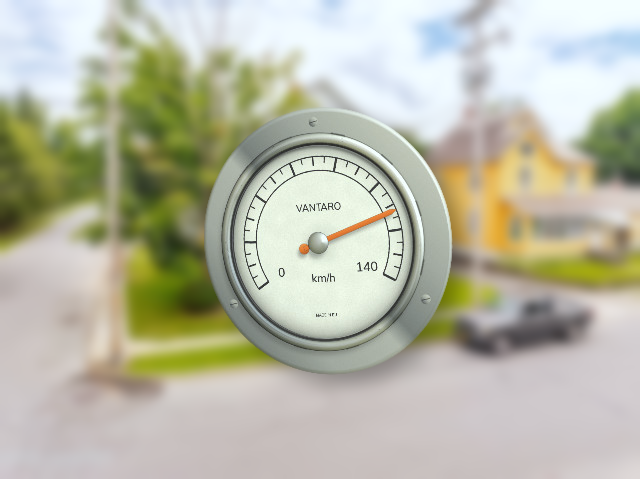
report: 112.5 (km/h)
